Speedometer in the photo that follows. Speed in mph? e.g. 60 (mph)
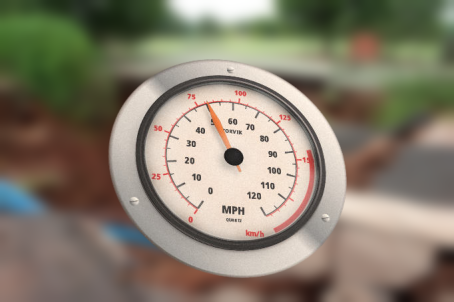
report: 50 (mph)
